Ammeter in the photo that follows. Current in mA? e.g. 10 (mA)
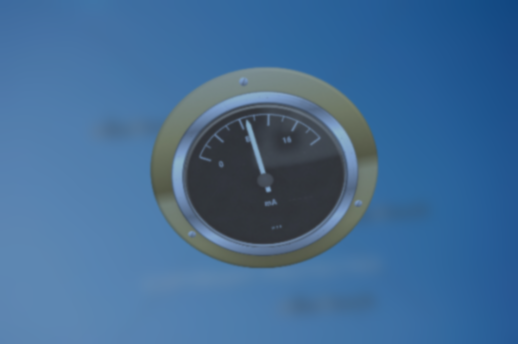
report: 9 (mA)
